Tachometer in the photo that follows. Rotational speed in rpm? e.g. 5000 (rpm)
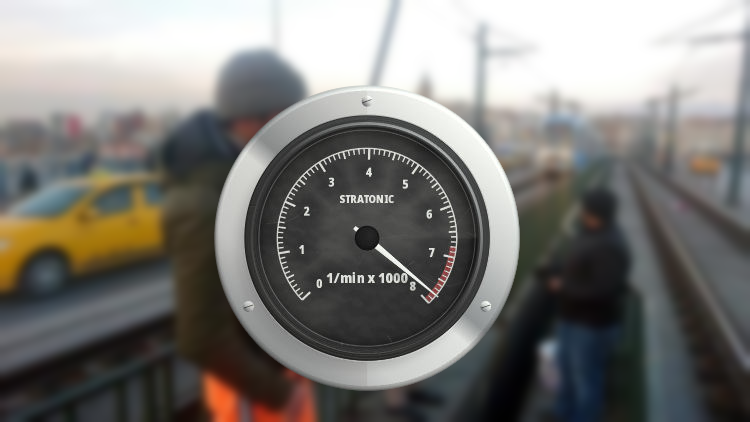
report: 7800 (rpm)
